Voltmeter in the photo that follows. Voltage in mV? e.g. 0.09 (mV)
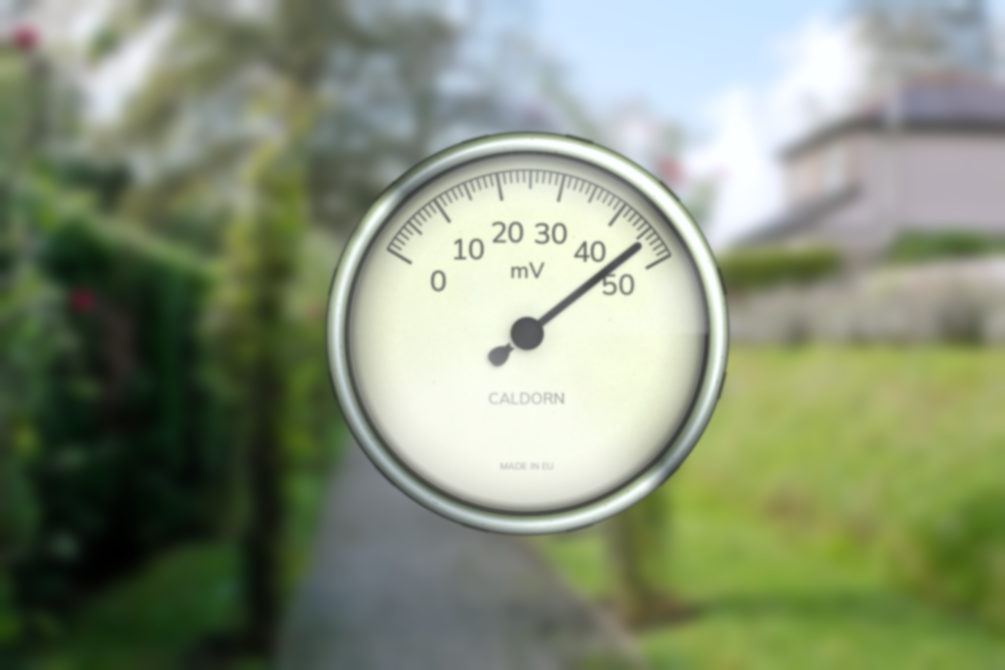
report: 46 (mV)
